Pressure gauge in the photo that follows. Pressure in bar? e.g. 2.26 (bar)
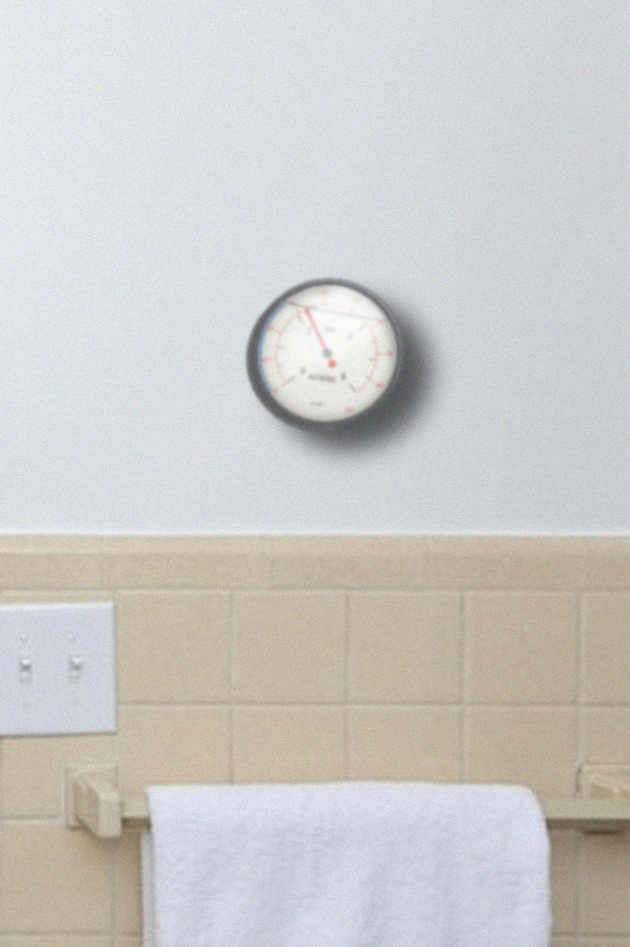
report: 2.25 (bar)
